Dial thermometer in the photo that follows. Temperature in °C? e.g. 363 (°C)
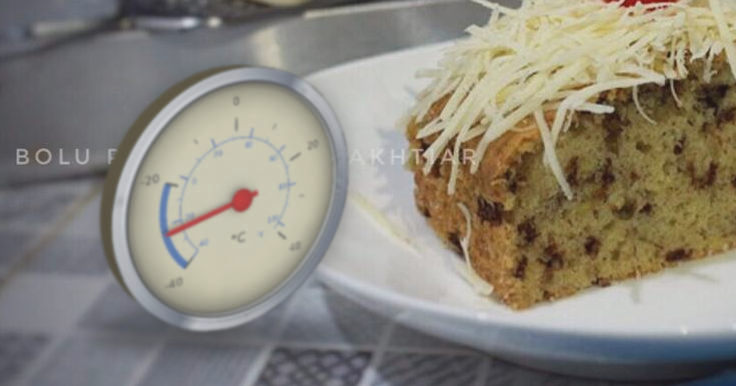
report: -30 (°C)
